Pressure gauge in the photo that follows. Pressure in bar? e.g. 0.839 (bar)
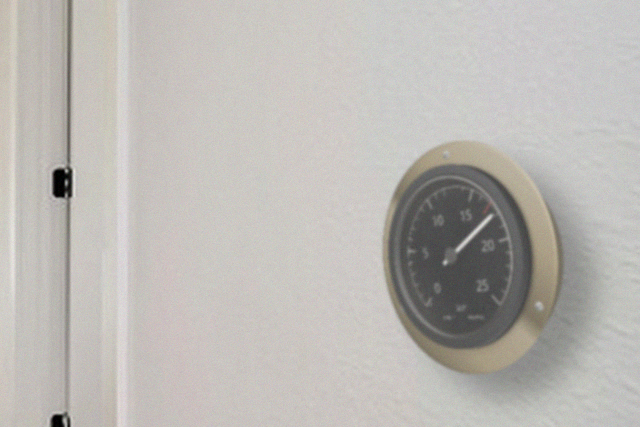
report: 18 (bar)
